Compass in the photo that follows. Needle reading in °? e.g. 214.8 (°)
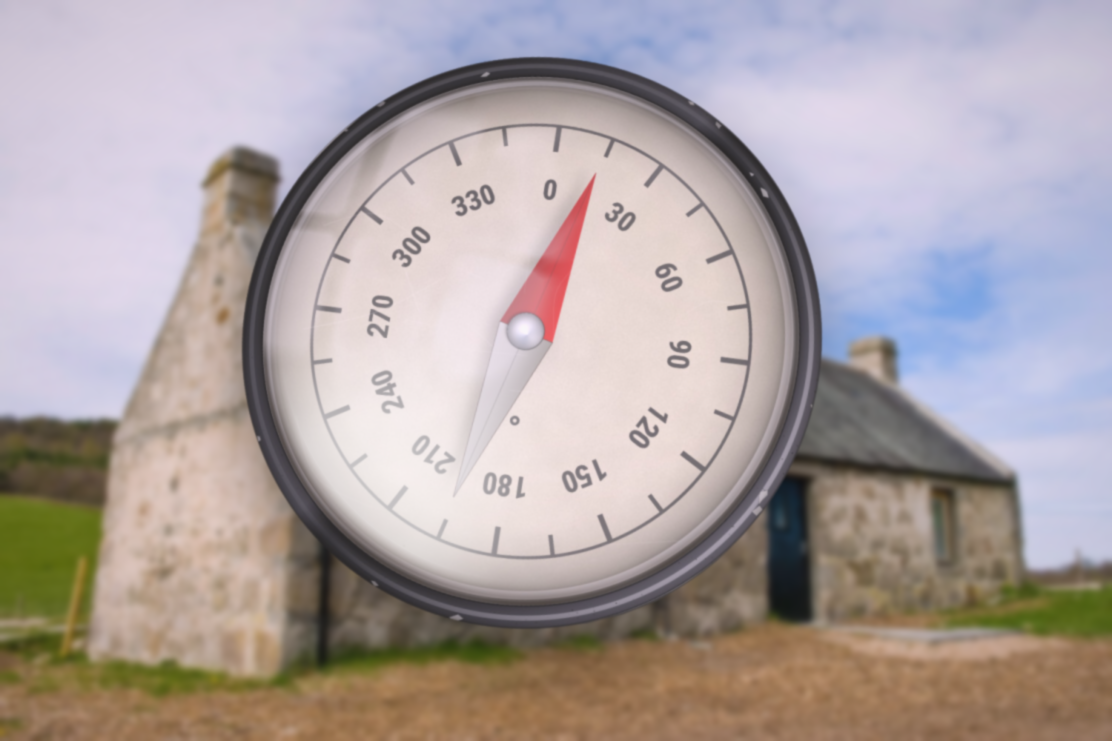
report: 15 (°)
